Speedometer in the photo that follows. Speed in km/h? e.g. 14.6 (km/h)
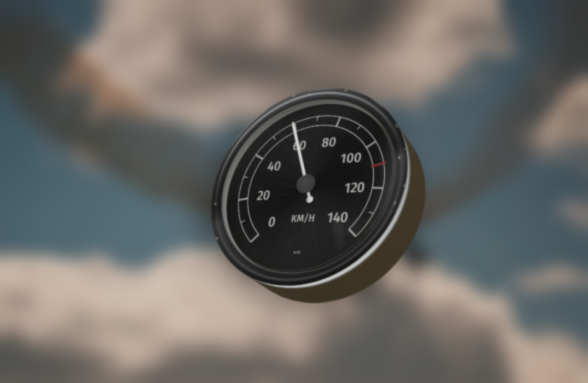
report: 60 (km/h)
